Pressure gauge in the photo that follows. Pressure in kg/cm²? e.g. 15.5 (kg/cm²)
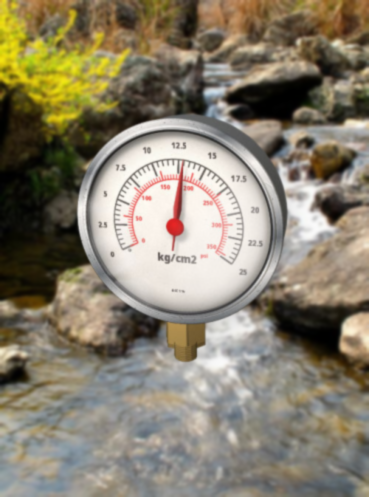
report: 13 (kg/cm²)
